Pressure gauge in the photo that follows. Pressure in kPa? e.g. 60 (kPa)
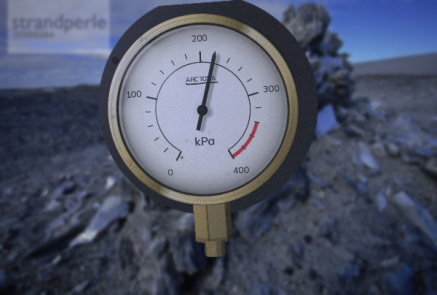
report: 220 (kPa)
